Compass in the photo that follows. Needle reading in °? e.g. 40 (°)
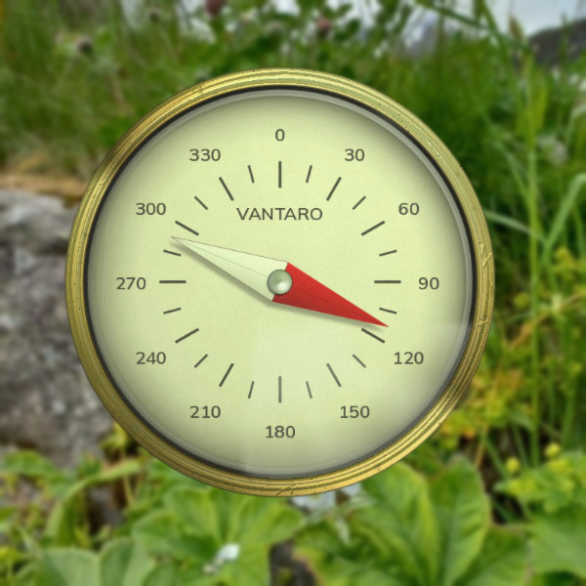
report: 112.5 (°)
